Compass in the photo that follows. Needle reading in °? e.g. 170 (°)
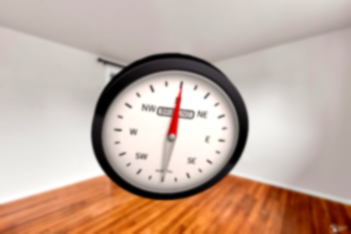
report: 0 (°)
